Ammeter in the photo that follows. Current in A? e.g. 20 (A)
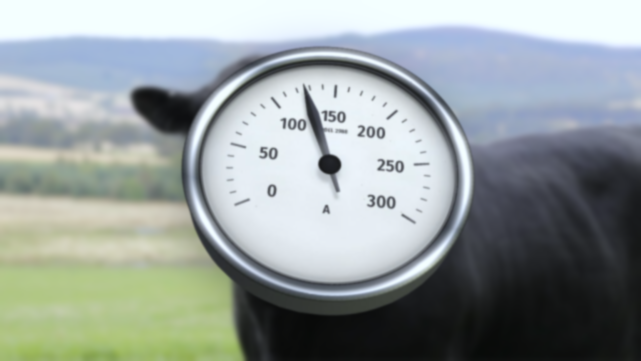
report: 125 (A)
